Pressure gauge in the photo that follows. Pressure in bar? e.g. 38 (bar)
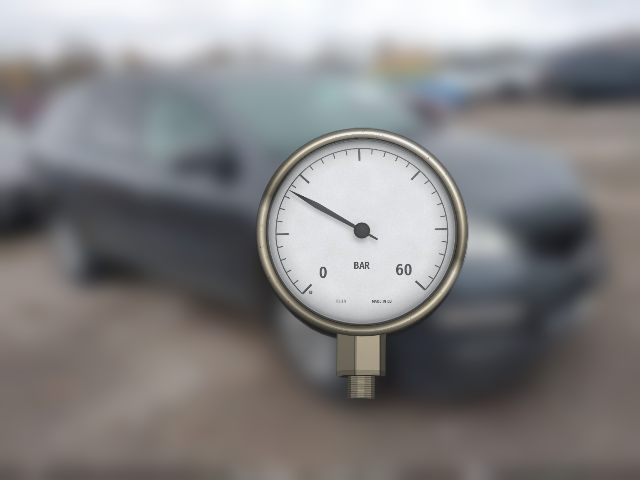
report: 17 (bar)
